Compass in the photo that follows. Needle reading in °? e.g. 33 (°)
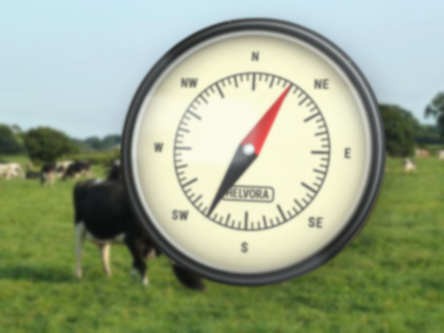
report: 30 (°)
